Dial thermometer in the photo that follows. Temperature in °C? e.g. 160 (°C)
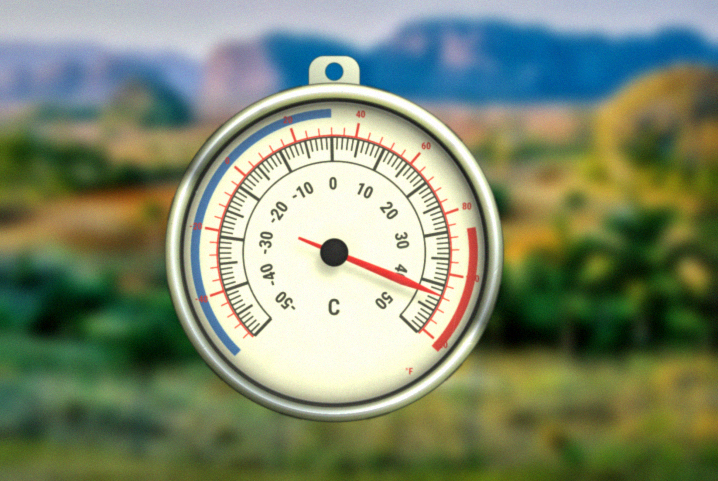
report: 42 (°C)
